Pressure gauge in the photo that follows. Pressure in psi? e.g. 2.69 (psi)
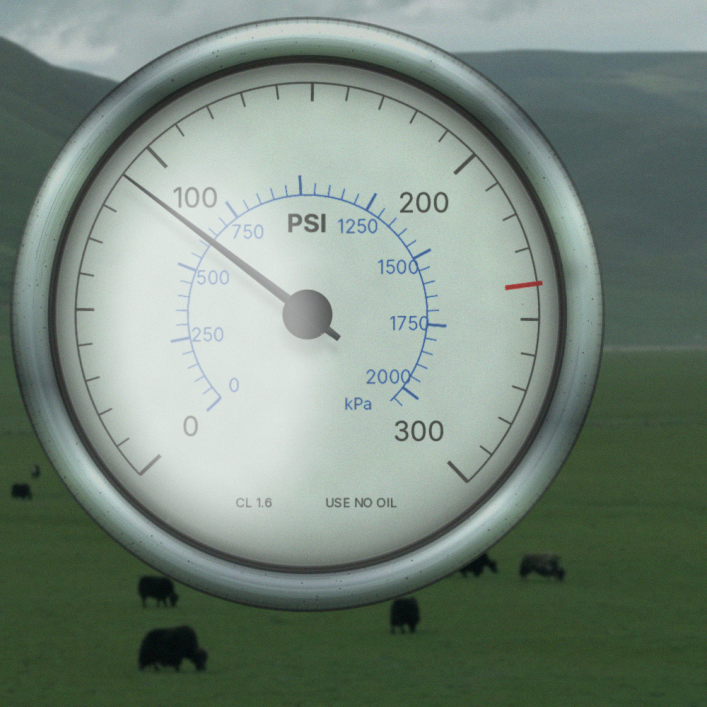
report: 90 (psi)
